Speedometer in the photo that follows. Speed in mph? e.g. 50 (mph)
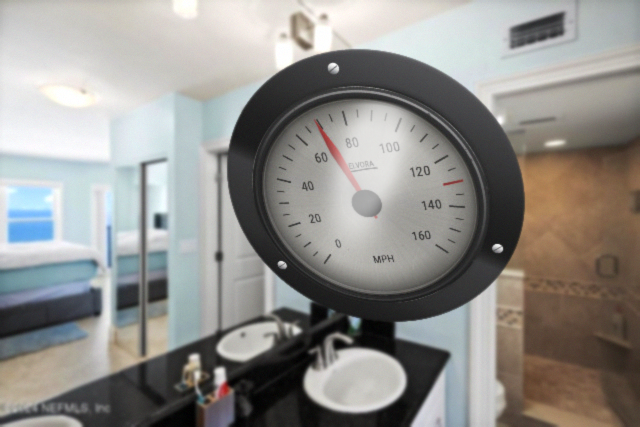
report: 70 (mph)
